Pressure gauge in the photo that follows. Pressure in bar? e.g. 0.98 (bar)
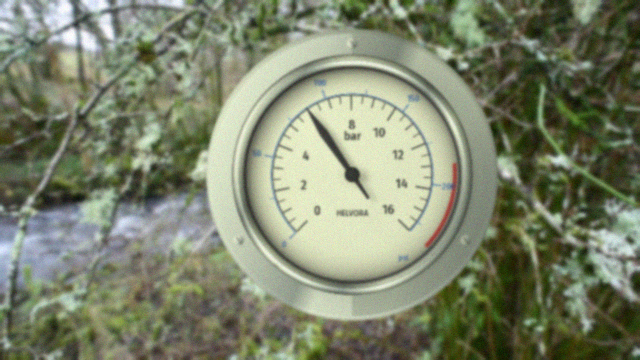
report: 6 (bar)
